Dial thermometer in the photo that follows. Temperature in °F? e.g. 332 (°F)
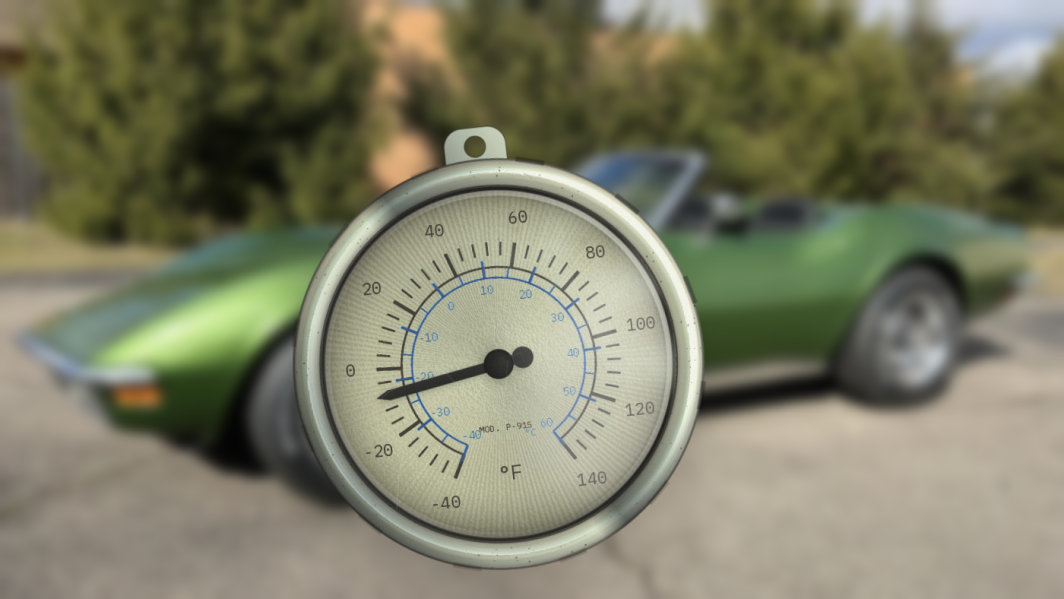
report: -8 (°F)
